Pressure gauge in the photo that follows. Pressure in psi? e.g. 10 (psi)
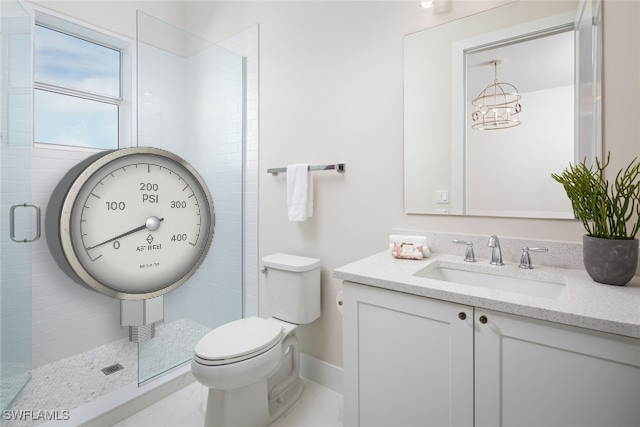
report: 20 (psi)
